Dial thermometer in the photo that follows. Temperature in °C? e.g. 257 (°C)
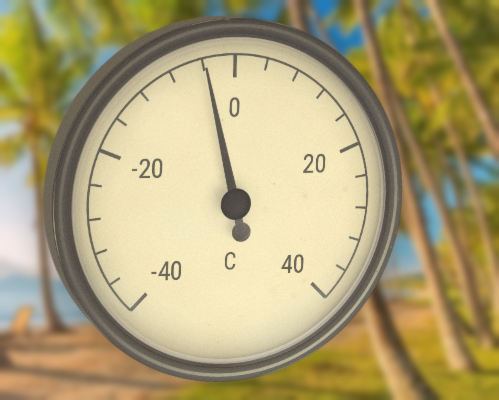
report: -4 (°C)
